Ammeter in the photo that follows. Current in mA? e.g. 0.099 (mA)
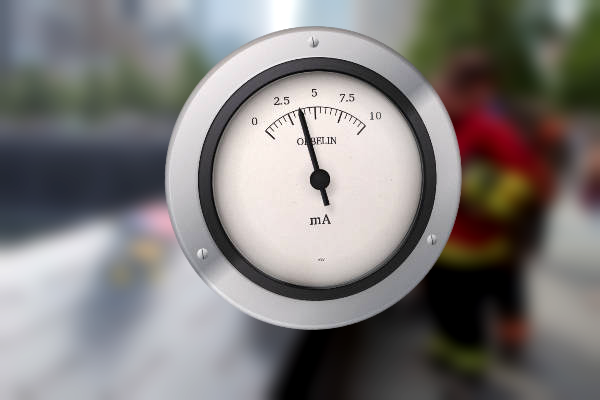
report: 3.5 (mA)
